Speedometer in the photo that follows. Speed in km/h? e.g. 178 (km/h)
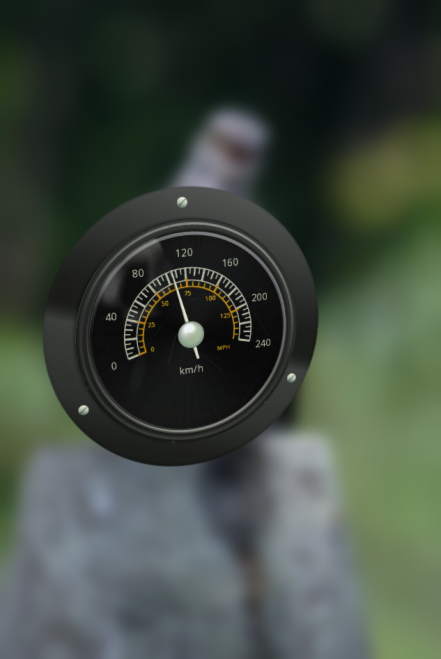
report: 105 (km/h)
